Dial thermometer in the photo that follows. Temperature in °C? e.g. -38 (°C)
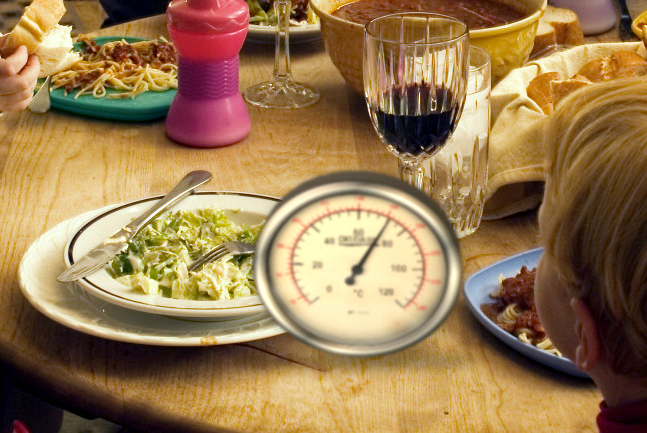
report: 72 (°C)
